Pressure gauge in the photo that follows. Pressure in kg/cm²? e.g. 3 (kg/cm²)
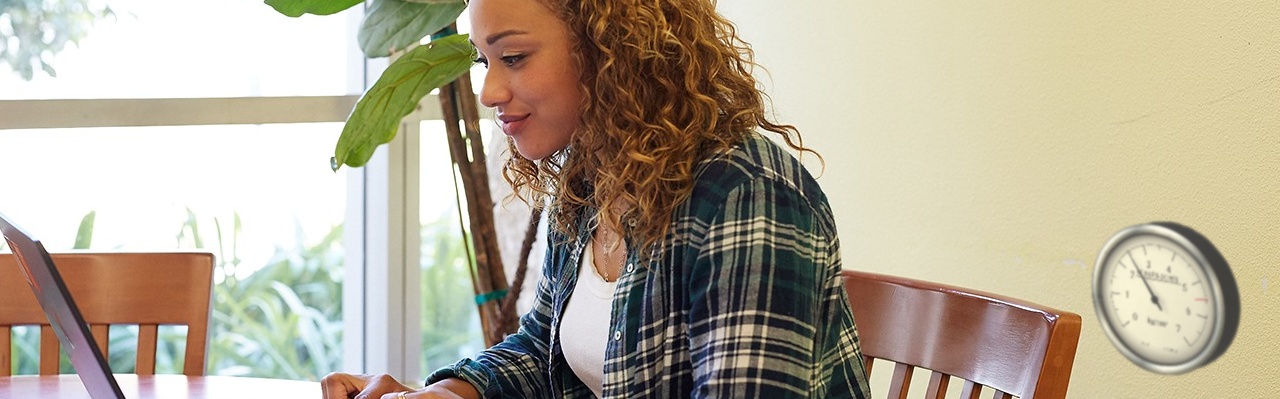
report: 2.5 (kg/cm²)
